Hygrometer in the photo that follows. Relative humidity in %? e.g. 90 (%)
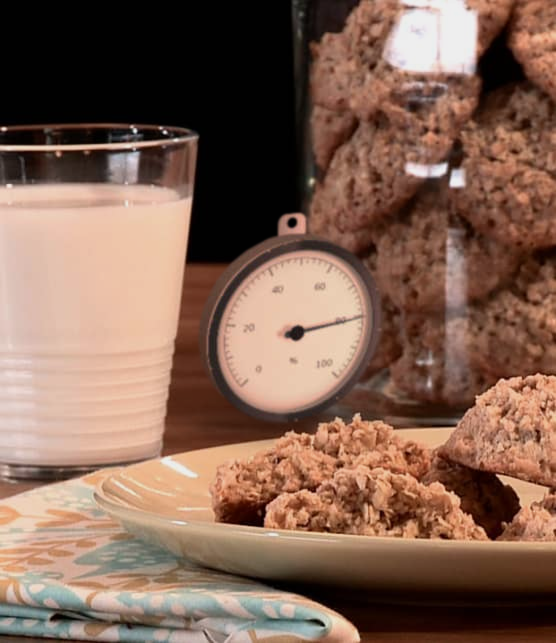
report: 80 (%)
